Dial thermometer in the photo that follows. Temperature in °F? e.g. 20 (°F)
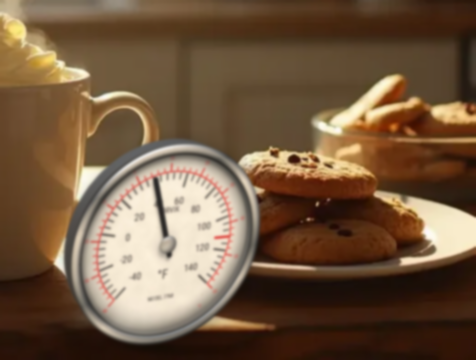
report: 40 (°F)
